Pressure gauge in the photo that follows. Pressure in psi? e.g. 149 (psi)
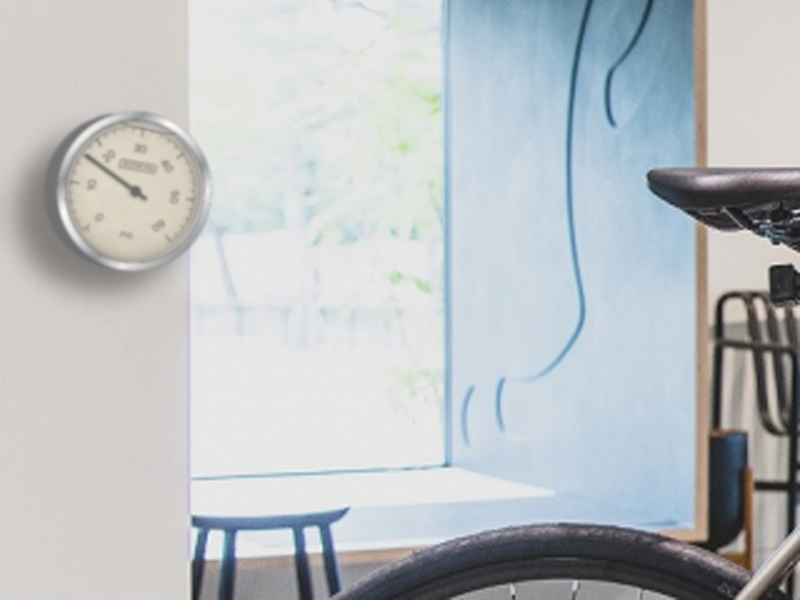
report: 16 (psi)
